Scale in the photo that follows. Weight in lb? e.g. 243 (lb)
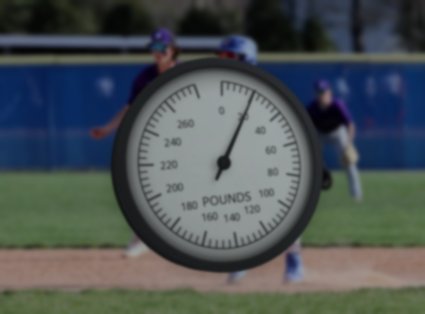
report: 20 (lb)
